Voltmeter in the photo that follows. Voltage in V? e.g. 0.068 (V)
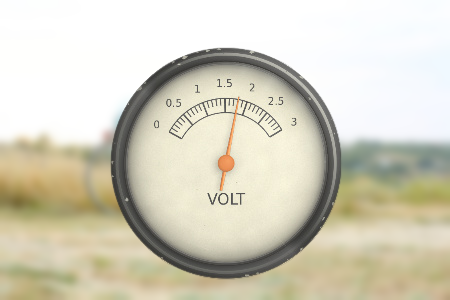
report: 1.8 (V)
